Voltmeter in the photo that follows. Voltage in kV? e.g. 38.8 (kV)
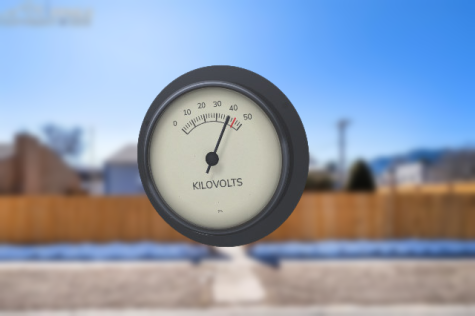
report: 40 (kV)
